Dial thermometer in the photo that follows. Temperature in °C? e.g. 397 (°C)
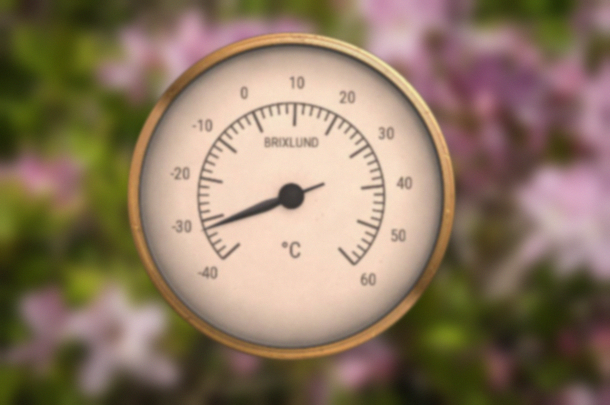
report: -32 (°C)
